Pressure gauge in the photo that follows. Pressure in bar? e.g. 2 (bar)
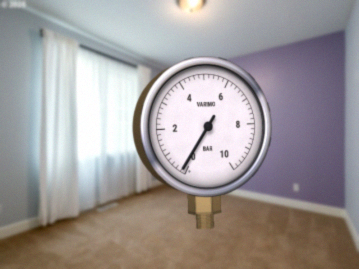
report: 0.2 (bar)
